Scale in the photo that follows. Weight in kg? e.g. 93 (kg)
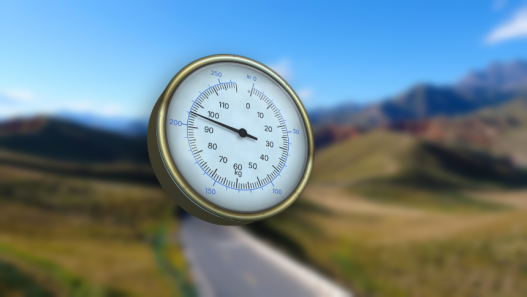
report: 95 (kg)
